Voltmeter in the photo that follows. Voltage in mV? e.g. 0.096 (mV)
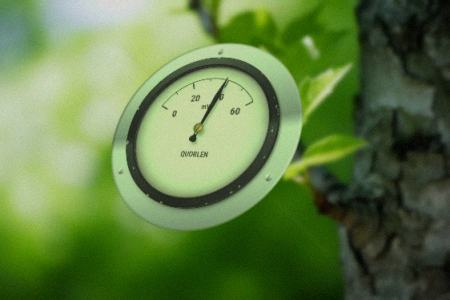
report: 40 (mV)
